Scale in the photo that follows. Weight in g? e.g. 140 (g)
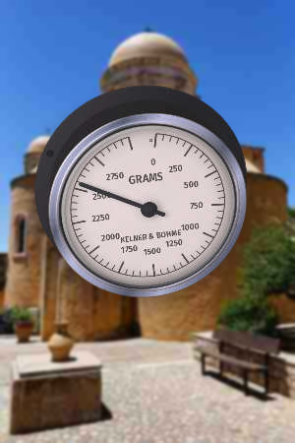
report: 2550 (g)
